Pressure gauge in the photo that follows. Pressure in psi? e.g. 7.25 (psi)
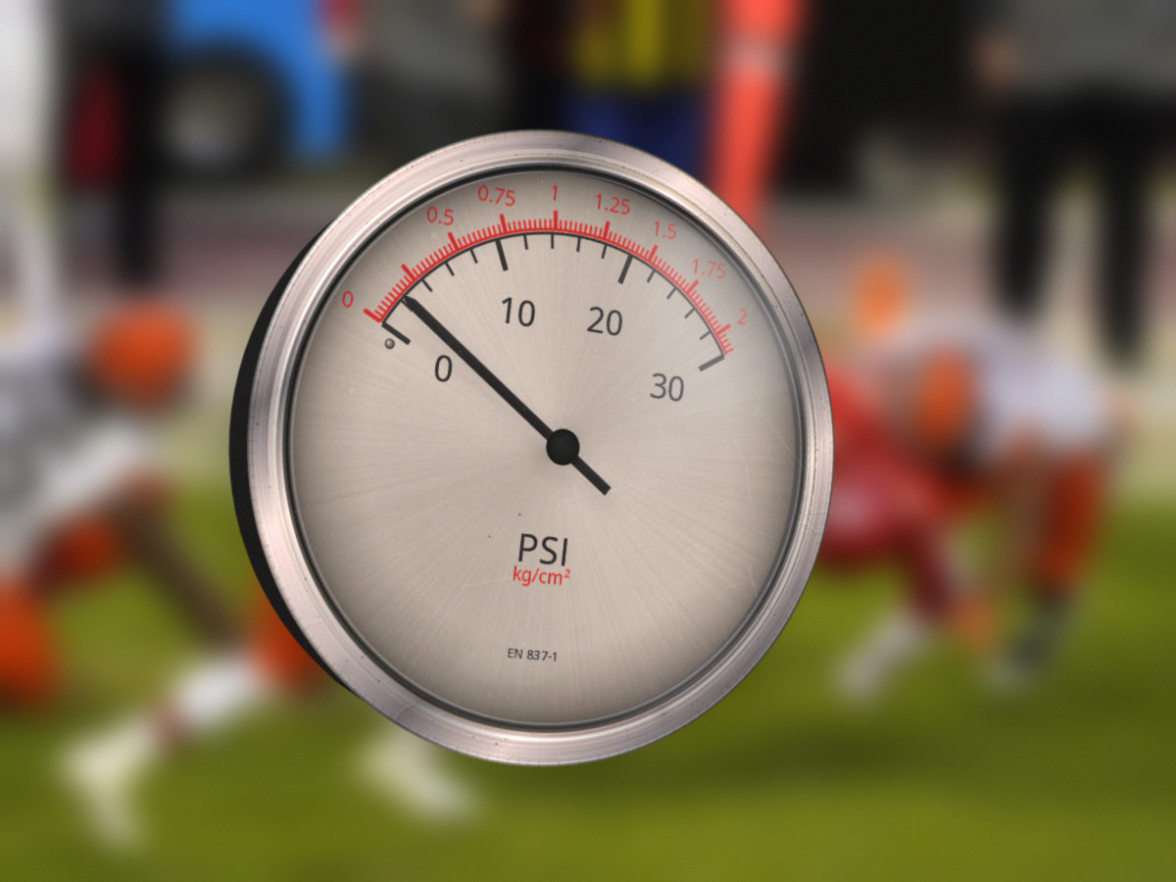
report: 2 (psi)
